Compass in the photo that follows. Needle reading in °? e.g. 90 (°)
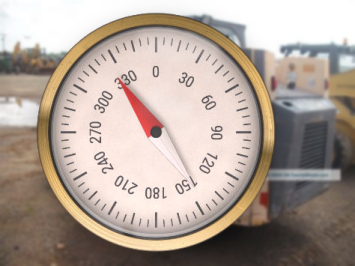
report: 325 (°)
